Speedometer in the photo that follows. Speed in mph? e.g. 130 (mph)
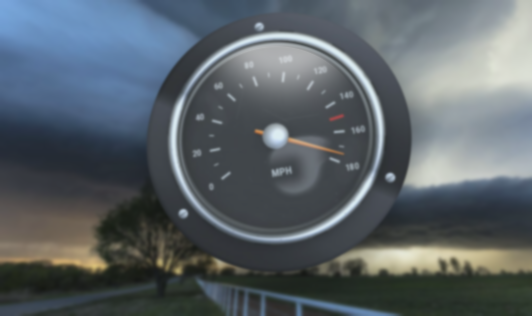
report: 175 (mph)
